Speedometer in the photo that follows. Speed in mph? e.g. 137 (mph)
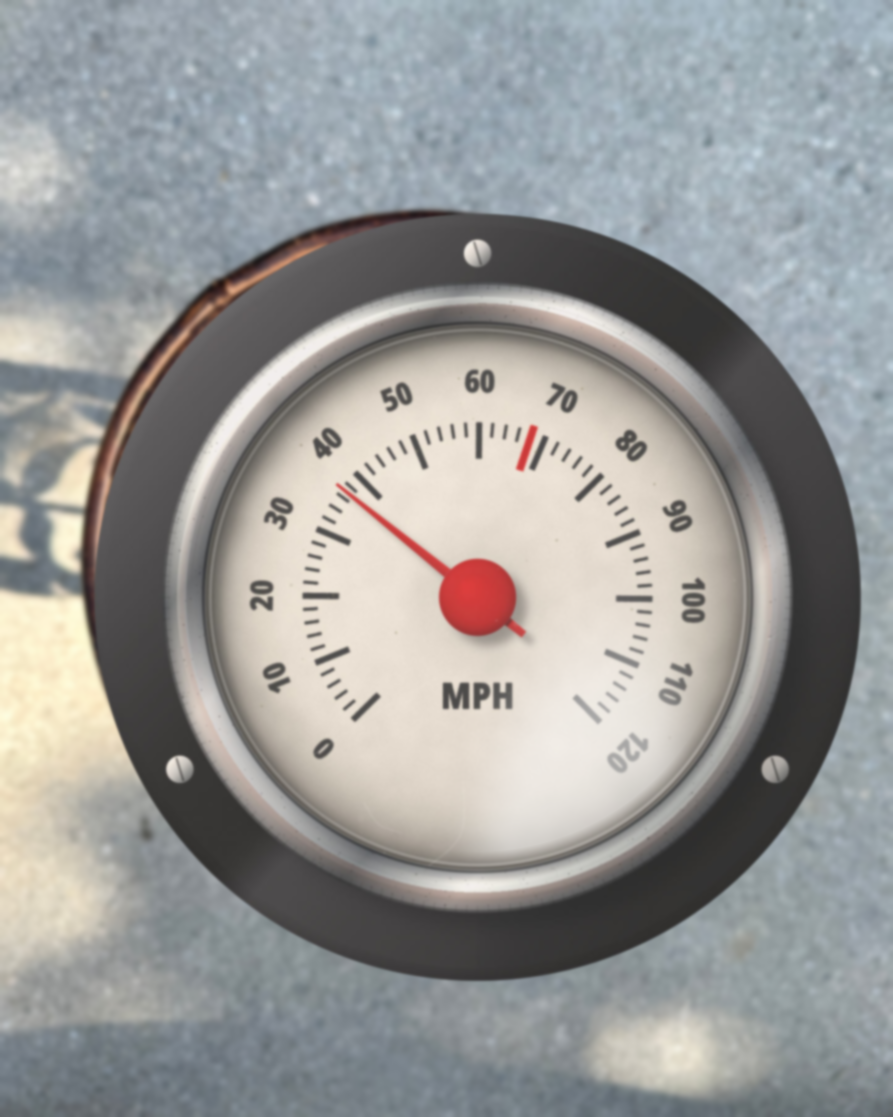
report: 37 (mph)
